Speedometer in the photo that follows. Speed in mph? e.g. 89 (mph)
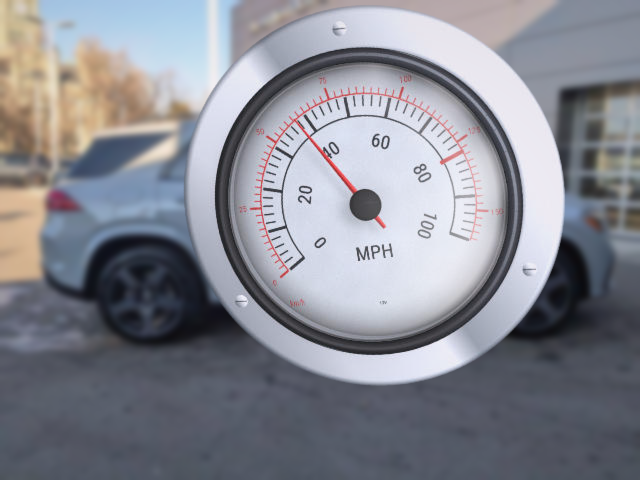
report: 38 (mph)
